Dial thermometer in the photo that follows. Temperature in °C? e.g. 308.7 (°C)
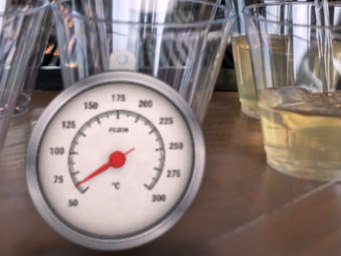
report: 62.5 (°C)
